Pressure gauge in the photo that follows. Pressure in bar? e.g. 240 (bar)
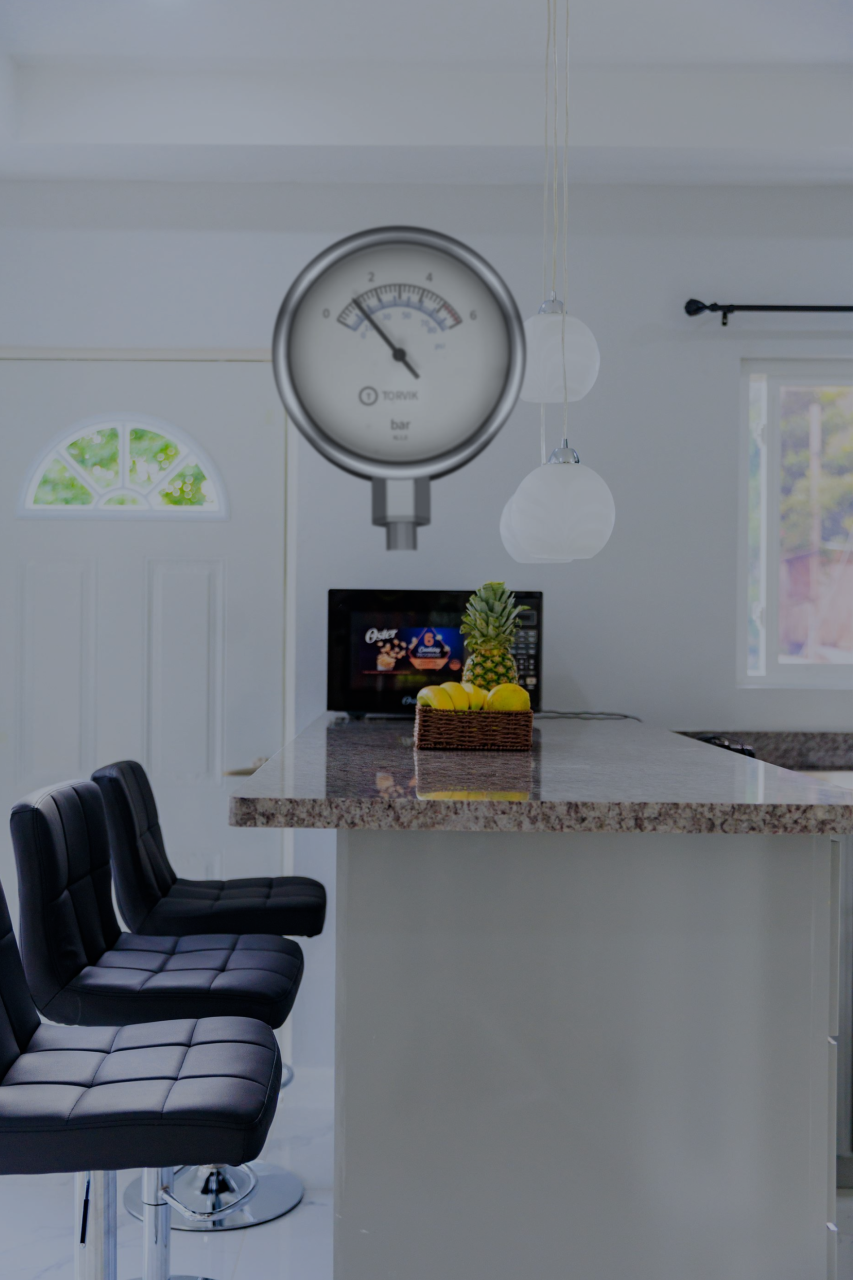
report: 1 (bar)
